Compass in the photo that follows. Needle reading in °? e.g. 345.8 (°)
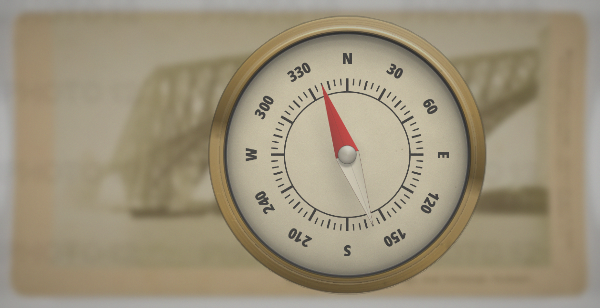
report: 340 (°)
